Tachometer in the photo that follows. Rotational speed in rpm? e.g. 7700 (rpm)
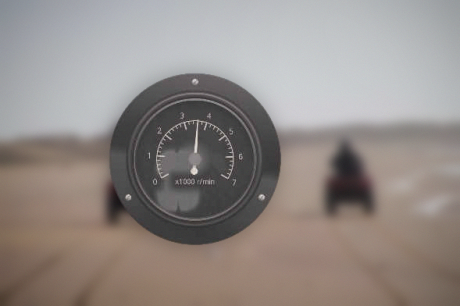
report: 3600 (rpm)
